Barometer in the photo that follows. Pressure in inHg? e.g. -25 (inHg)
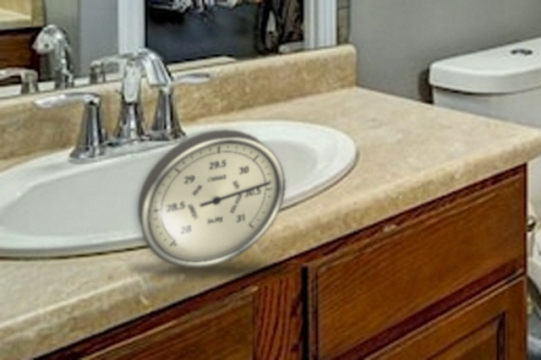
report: 30.4 (inHg)
